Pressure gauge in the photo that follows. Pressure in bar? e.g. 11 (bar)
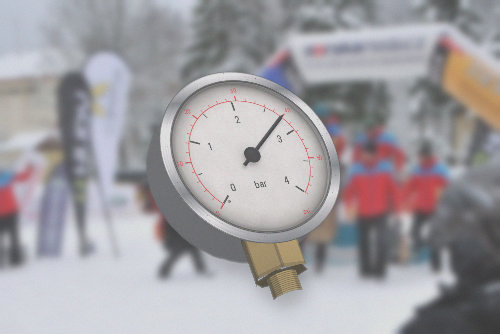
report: 2.75 (bar)
